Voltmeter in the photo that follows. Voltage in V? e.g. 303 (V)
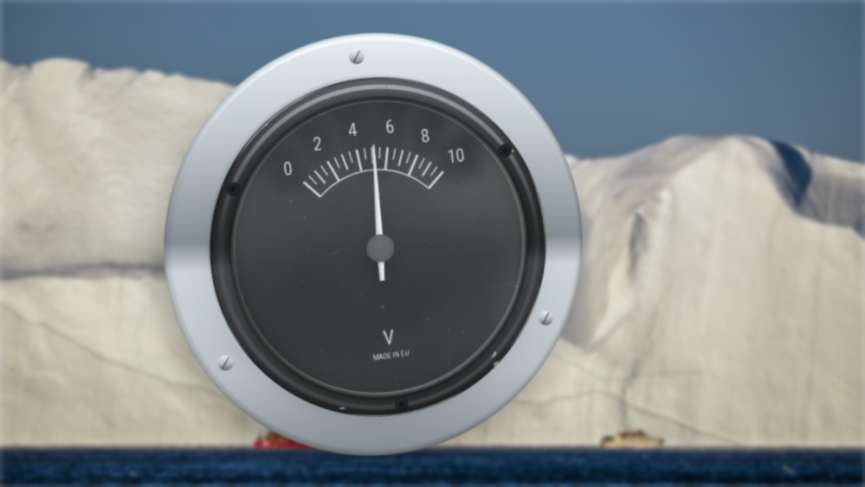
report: 5 (V)
